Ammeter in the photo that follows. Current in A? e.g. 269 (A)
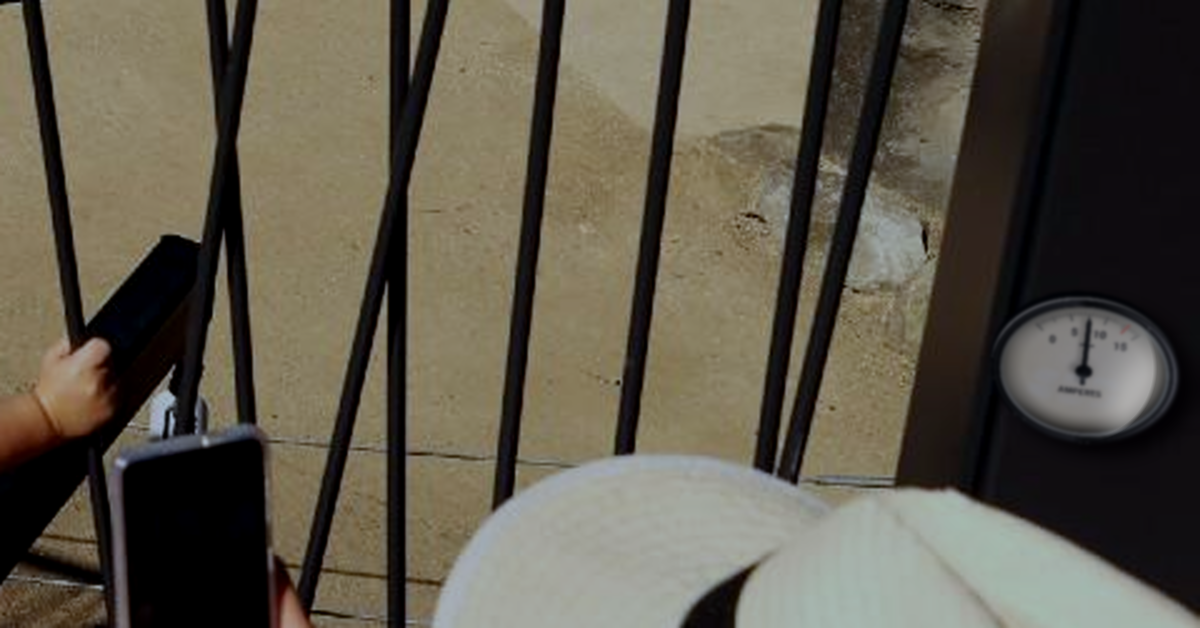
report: 7.5 (A)
